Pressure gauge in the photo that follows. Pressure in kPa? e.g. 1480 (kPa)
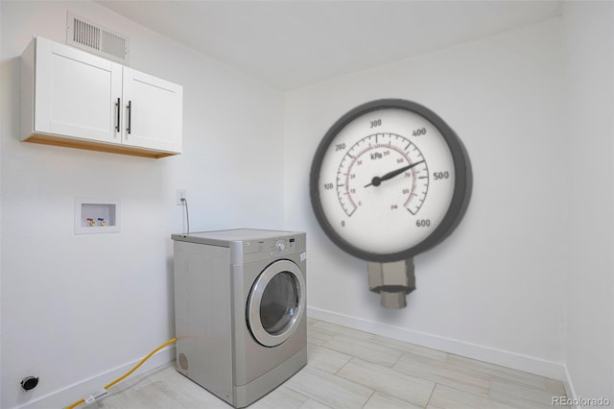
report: 460 (kPa)
